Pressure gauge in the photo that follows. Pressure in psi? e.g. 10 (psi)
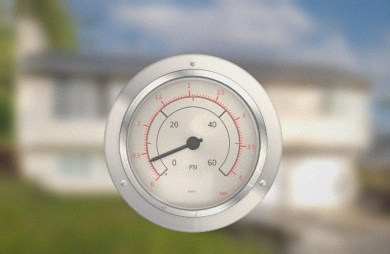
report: 5 (psi)
